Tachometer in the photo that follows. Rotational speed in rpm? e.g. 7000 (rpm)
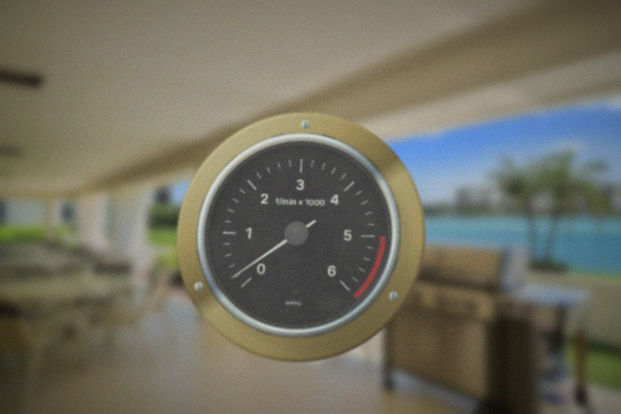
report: 200 (rpm)
